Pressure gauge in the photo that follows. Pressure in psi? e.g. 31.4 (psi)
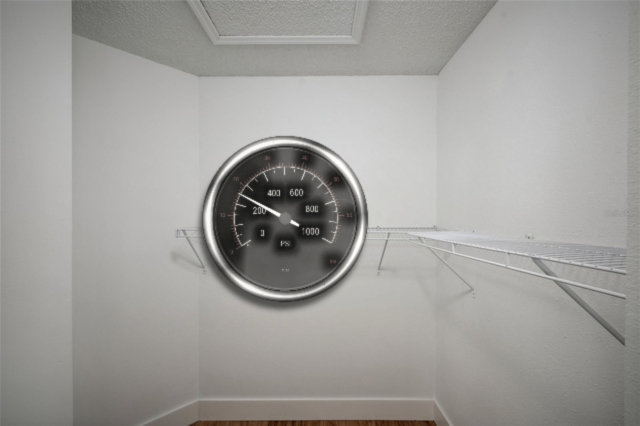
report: 250 (psi)
